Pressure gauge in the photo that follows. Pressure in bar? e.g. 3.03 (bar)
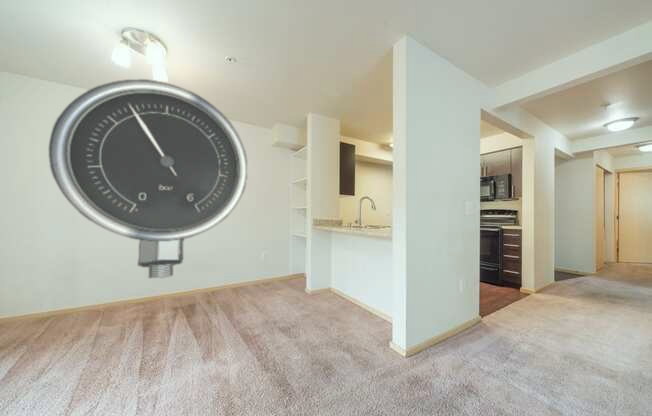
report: 2.4 (bar)
